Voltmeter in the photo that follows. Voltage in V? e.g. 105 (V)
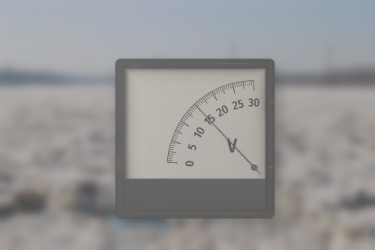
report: 15 (V)
